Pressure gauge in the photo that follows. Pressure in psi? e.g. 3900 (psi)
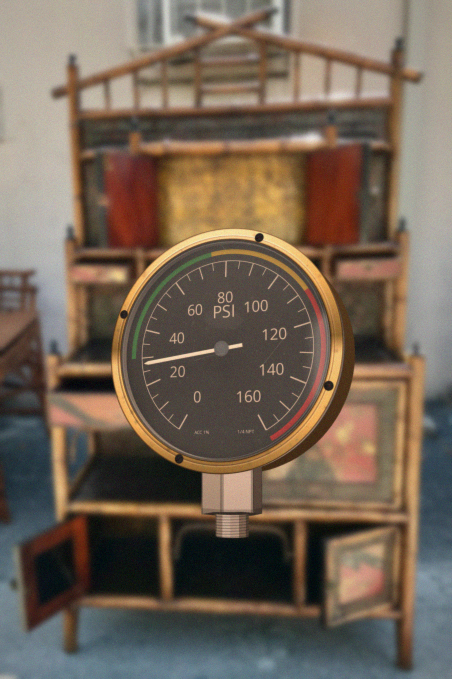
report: 27.5 (psi)
